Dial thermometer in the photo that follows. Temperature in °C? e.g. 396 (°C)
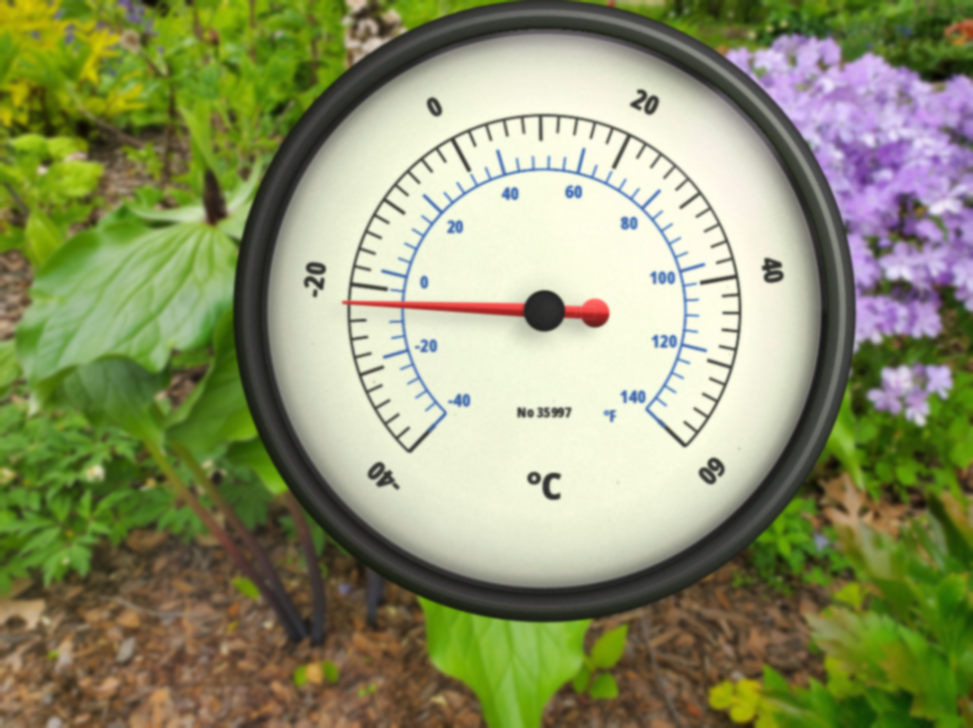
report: -22 (°C)
